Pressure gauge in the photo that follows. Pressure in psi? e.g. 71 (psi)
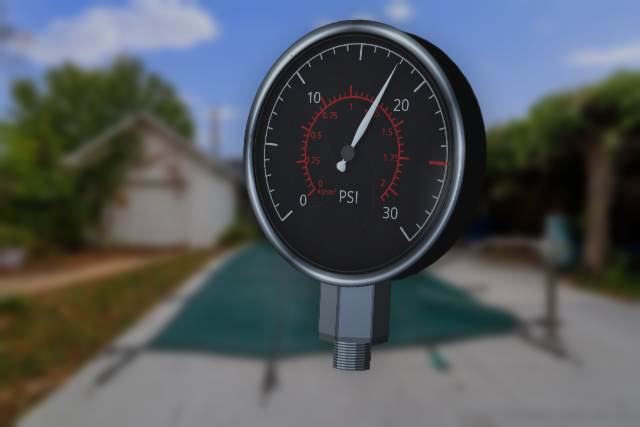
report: 18 (psi)
